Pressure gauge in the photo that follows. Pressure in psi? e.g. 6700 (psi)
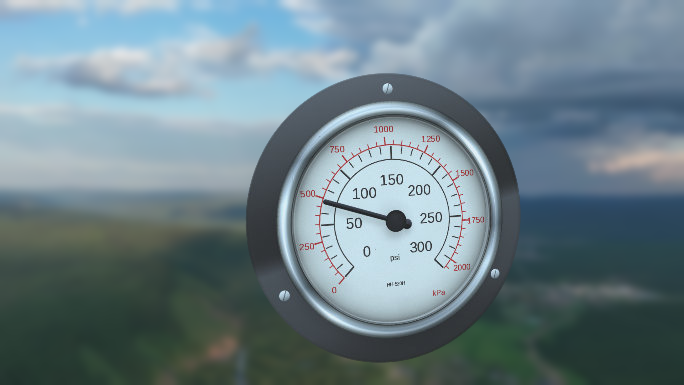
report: 70 (psi)
